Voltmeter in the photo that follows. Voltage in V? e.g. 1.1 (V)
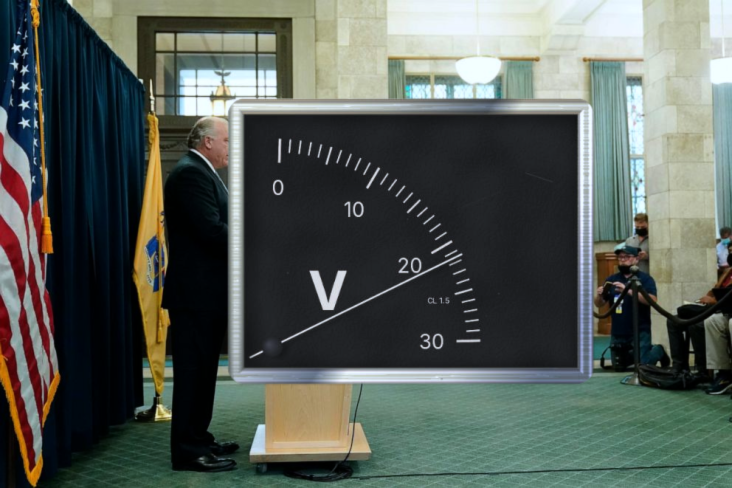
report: 21.5 (V)
